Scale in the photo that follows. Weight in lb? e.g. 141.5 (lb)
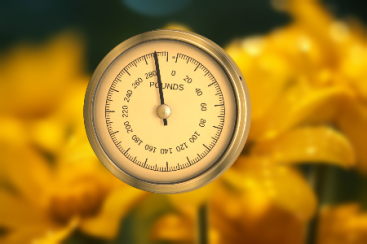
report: 290 (lb)
